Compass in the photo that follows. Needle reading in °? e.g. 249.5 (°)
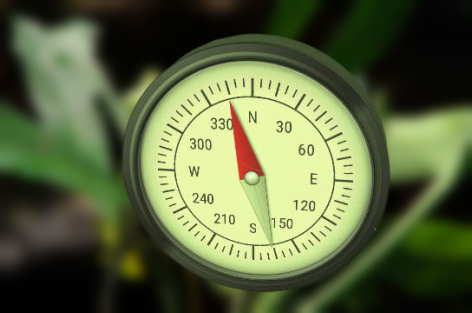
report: 345 (°)
